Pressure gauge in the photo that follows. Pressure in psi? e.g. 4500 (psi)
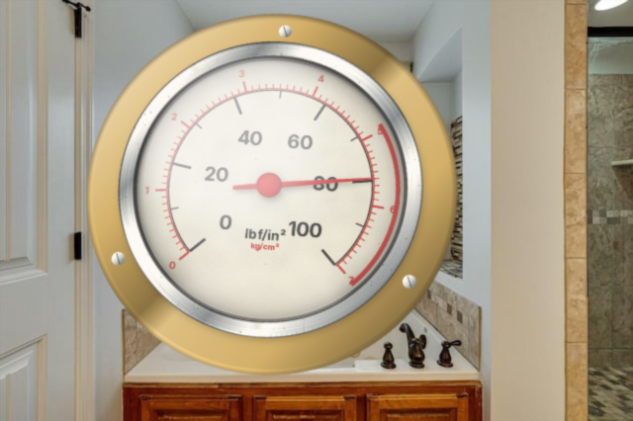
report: 80 (psi)
